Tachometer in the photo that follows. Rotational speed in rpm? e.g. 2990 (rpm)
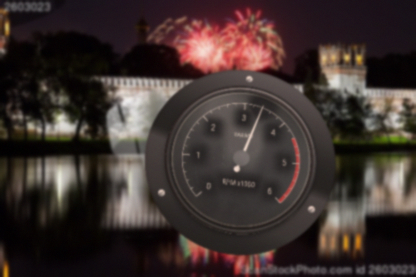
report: 3400 (rpm)
